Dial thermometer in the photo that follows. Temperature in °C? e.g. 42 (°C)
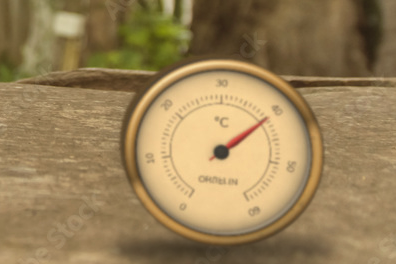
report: 40 (°C)
